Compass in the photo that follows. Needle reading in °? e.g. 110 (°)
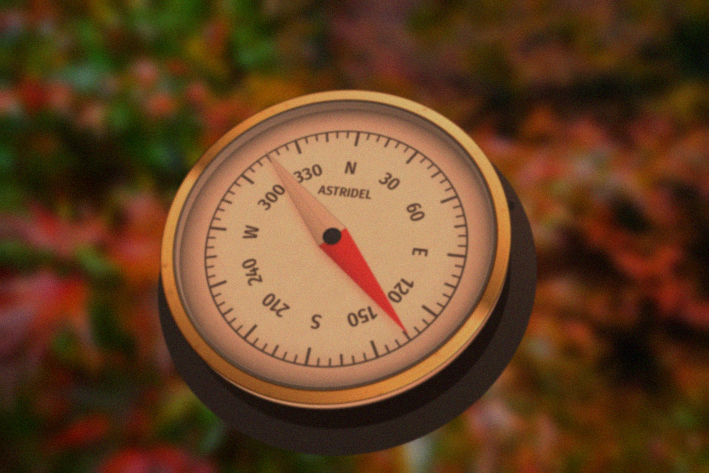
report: 135 (°)
